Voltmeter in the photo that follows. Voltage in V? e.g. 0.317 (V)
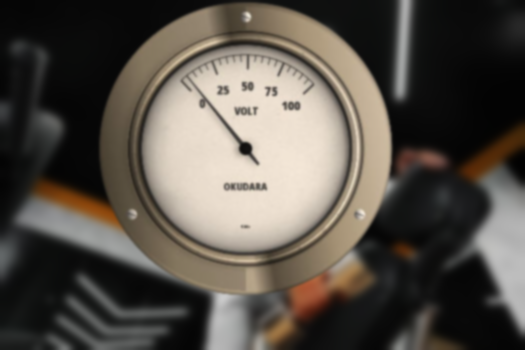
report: 5 (V)
